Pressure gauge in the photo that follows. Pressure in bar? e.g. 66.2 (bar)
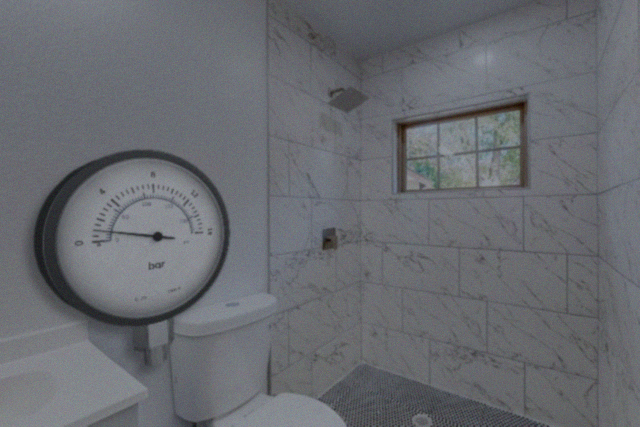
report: 1 (bar)
